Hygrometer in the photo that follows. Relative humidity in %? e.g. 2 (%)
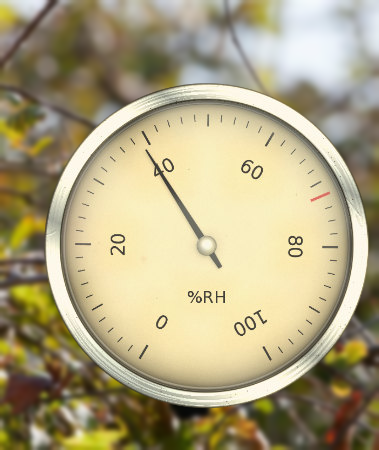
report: 39 (%)
